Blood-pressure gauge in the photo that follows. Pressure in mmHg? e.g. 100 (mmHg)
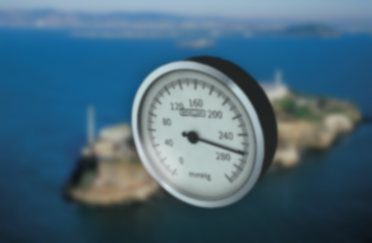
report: 260 (mmHg)
